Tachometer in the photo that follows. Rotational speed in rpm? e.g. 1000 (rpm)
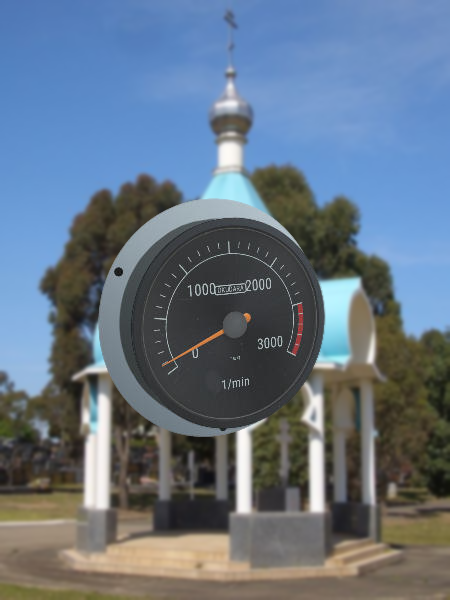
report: 100 (rpm)
